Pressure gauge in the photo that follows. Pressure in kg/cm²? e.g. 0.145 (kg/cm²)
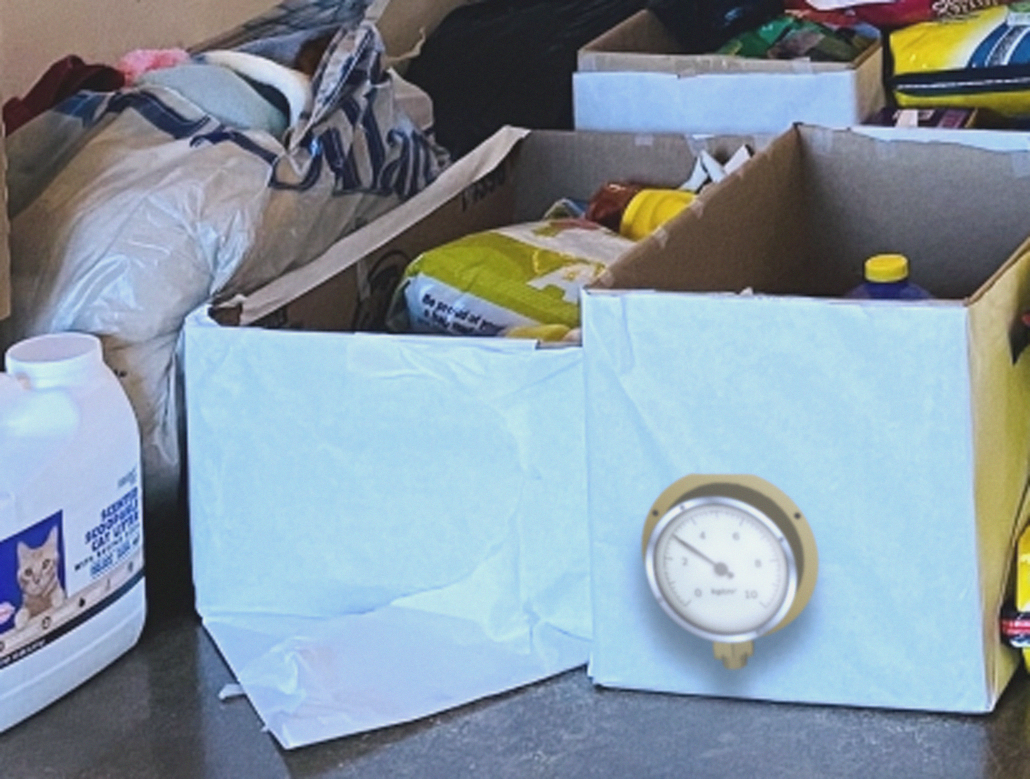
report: 3 (kg/cm²)
